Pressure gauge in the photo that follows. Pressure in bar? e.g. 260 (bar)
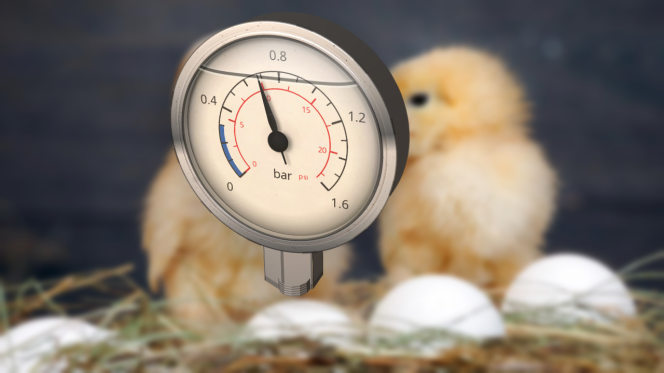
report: 0.7 (bar)
